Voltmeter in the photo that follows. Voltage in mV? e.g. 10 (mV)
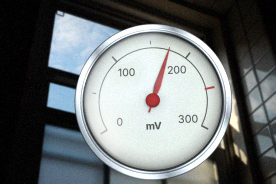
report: 175 (mV)
